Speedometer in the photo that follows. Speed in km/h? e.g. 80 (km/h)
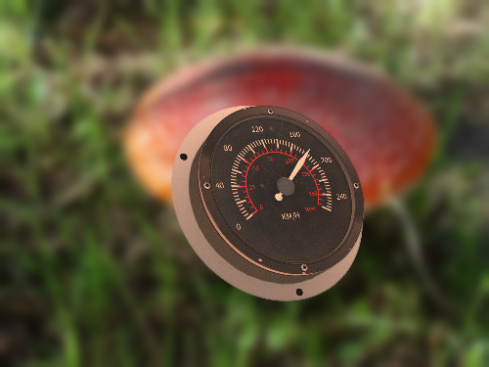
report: 180 (km/h)
